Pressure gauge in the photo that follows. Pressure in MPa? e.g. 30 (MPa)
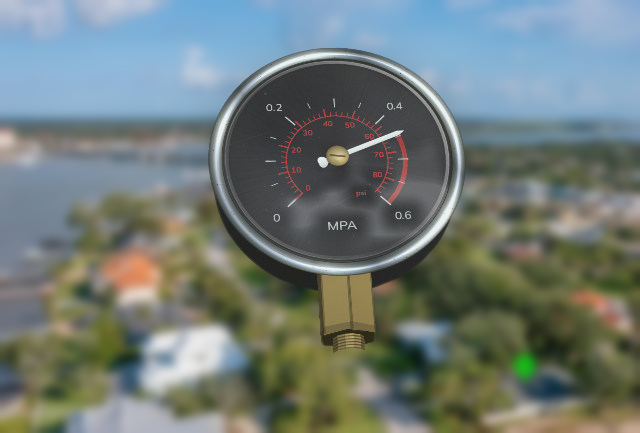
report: 0.45 (MPa)
